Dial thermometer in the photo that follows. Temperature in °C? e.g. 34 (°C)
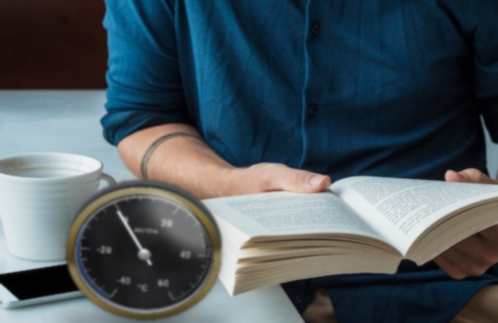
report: 0 (°C)
